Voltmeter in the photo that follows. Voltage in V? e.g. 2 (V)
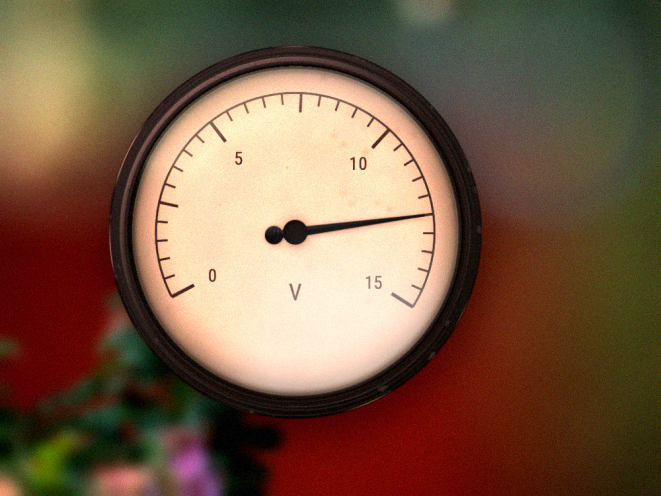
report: 12.5 (V)
